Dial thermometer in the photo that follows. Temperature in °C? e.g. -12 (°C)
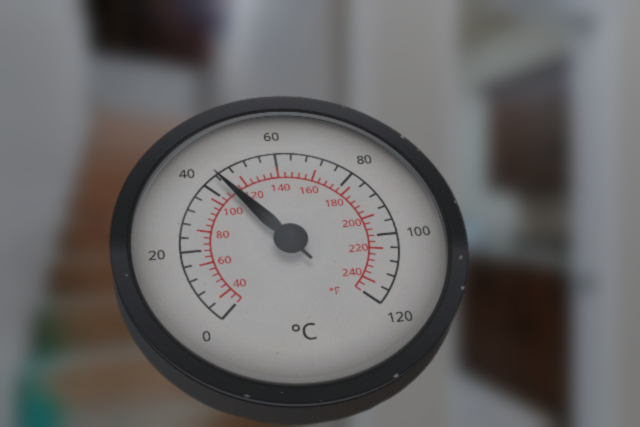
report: 44 (°C)
